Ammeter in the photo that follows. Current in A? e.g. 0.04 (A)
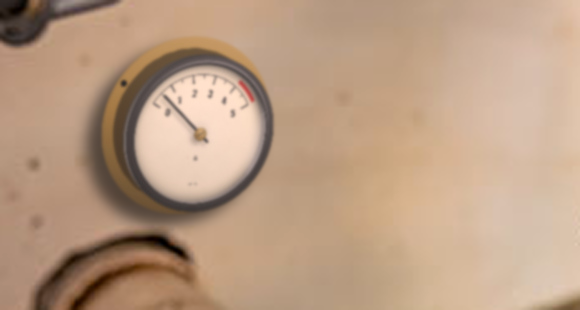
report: 0.5 (A)
